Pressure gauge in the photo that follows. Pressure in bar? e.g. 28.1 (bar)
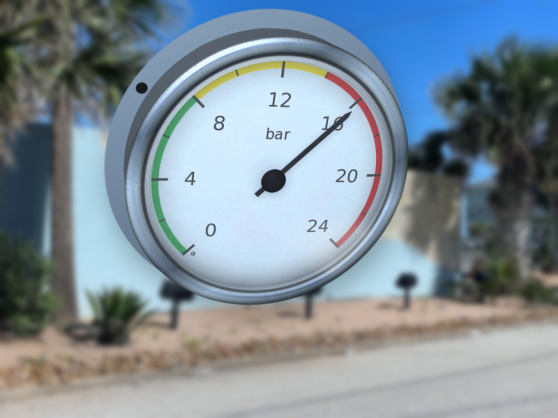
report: 16 (bar)
